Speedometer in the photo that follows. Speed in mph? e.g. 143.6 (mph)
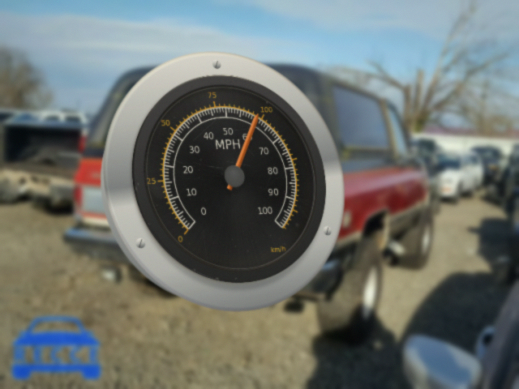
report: 60 (mph)
